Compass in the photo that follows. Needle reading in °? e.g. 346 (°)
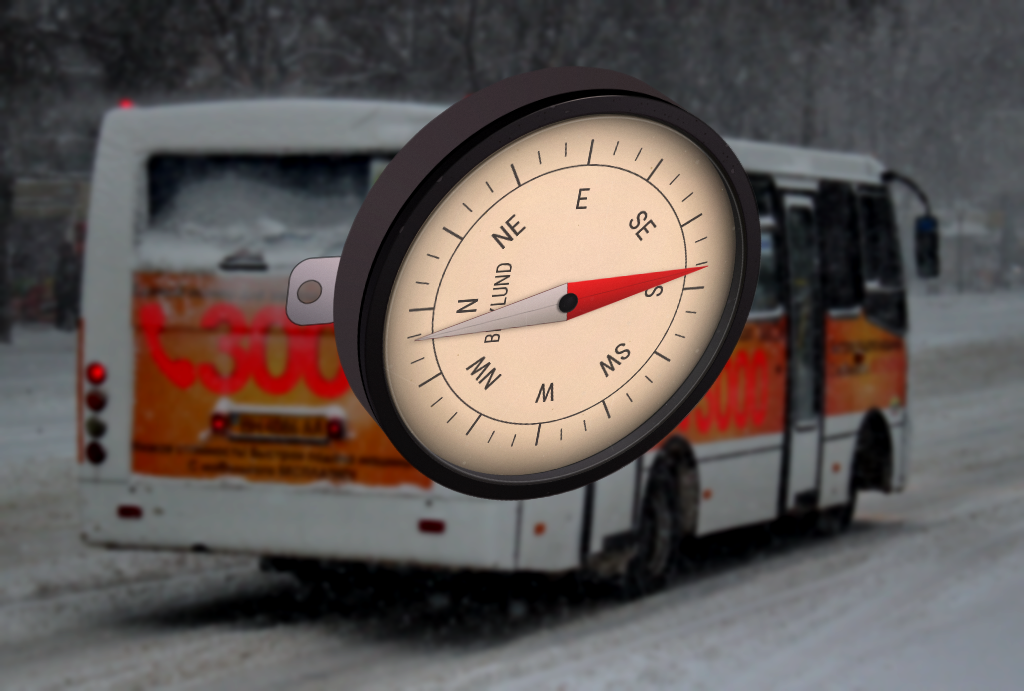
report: 170 (°)
